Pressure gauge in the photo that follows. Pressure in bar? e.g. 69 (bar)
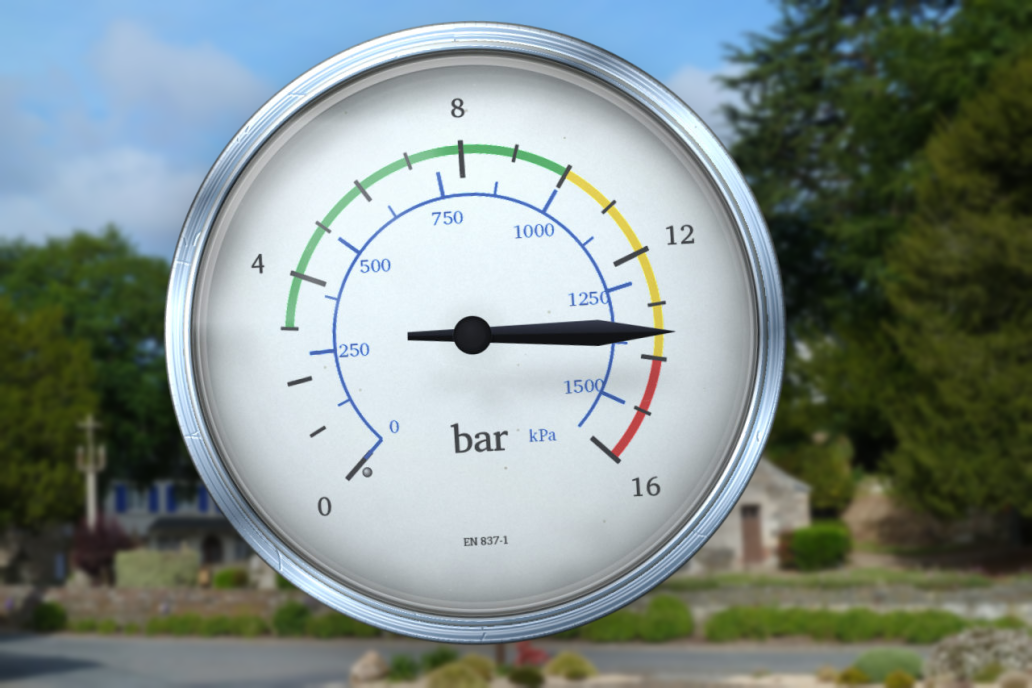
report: 13.5 (bar)
